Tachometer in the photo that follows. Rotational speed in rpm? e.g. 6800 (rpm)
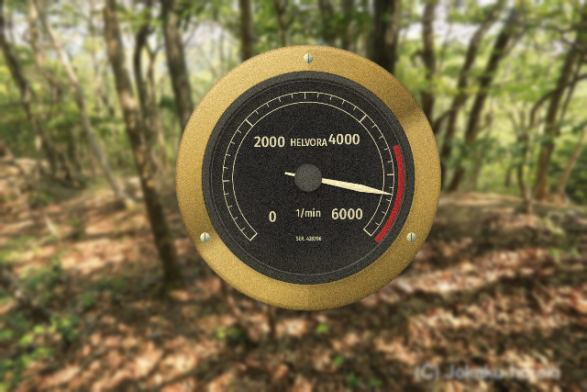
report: 5300 (rpm)
